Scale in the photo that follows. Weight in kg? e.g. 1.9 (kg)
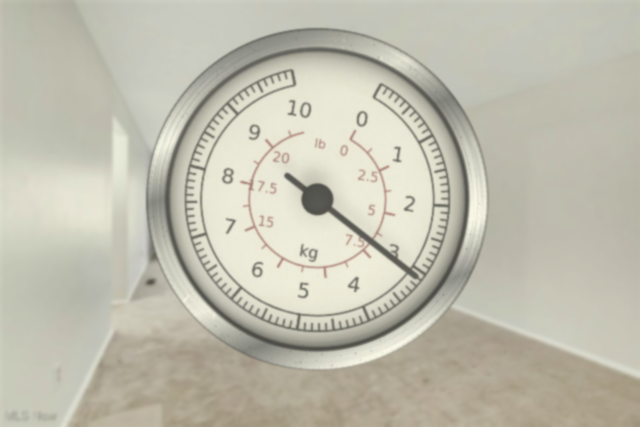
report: 3.1 (kg)
